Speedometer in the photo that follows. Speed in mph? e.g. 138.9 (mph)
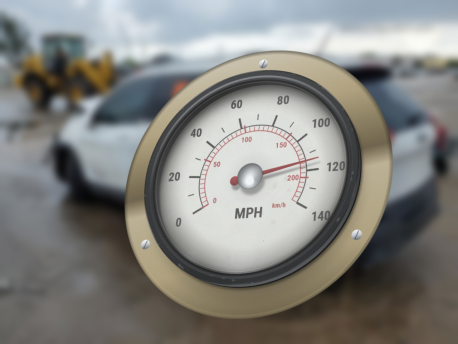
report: 115 (mph)
